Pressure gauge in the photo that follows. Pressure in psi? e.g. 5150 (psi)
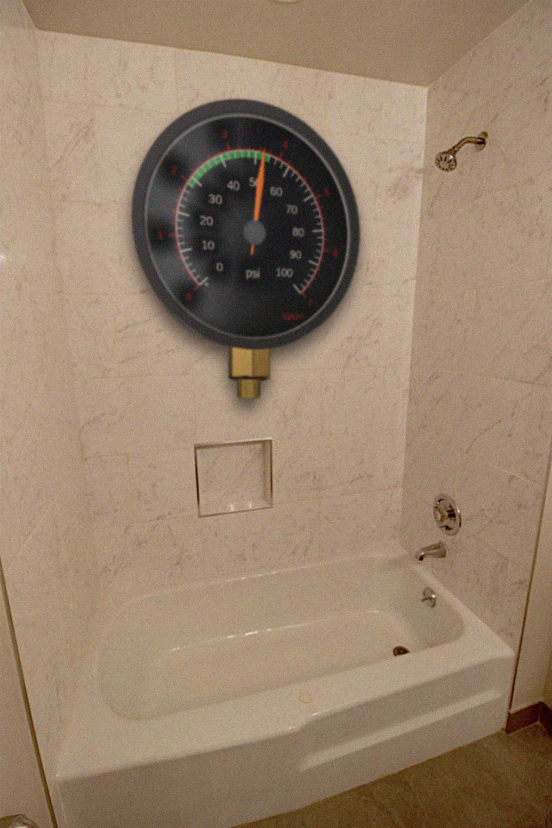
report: 52 (psi)
